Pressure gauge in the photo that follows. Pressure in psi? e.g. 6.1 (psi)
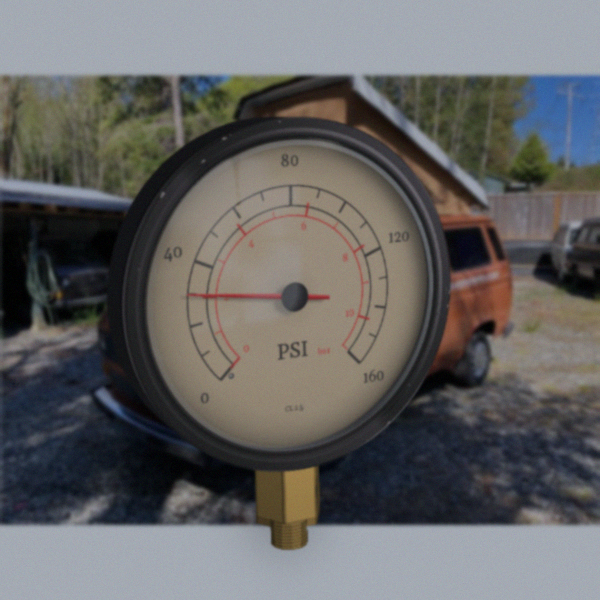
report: 30 (psi)
